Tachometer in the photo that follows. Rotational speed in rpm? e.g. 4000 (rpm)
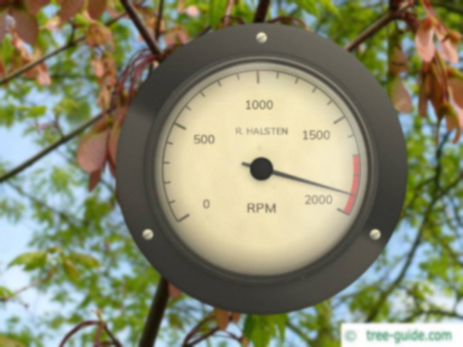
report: 1900 (rpm)
